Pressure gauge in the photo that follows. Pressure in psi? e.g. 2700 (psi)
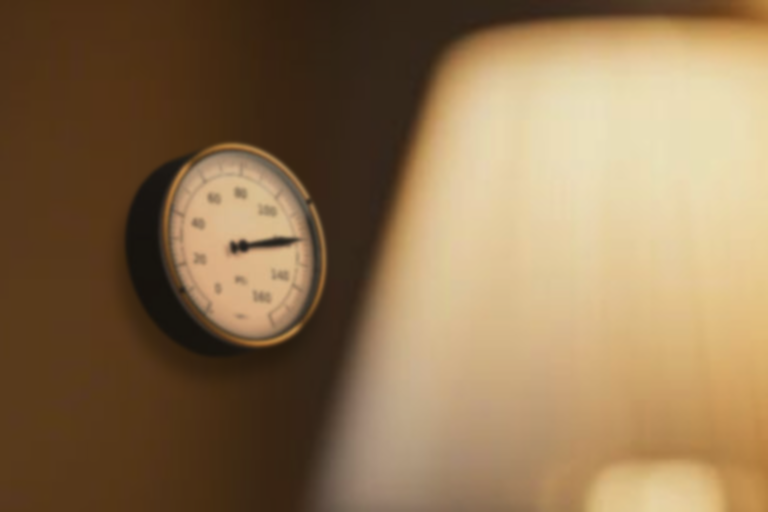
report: 120 (psi)
